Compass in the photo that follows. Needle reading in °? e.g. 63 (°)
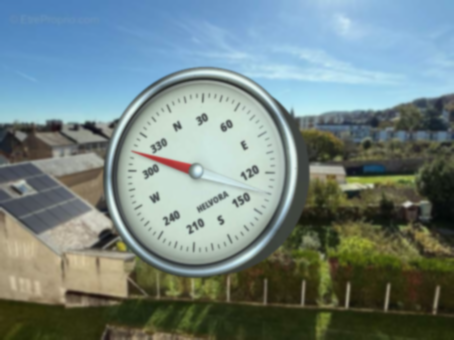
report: 315 (°)
